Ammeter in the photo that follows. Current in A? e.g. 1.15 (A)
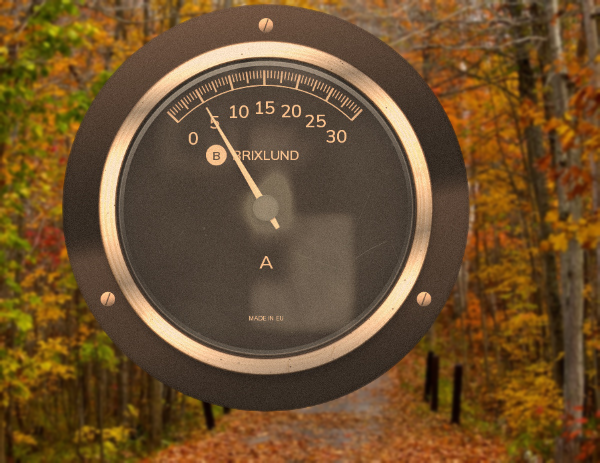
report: 5 (A)
